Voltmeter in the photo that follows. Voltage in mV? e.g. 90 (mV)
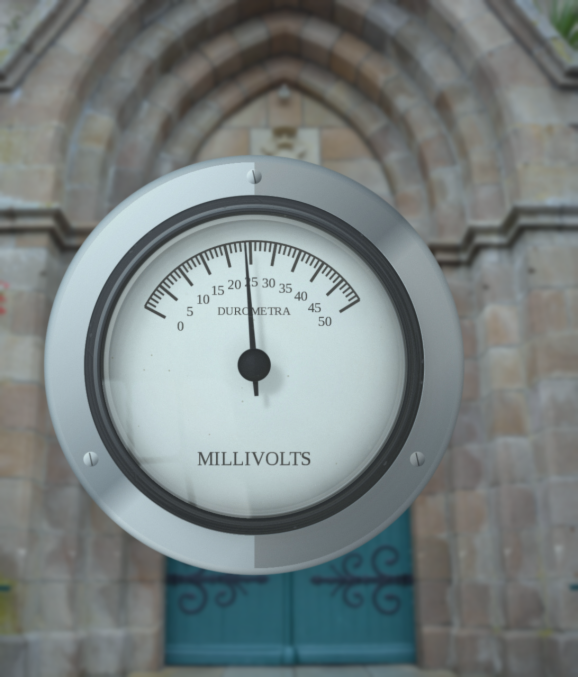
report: 24 (mV)
